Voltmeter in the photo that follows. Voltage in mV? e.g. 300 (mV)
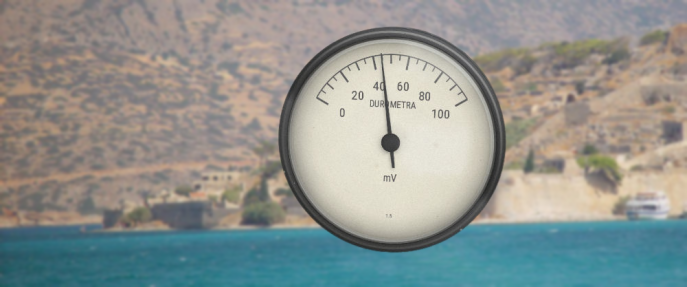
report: 45 (mV)
